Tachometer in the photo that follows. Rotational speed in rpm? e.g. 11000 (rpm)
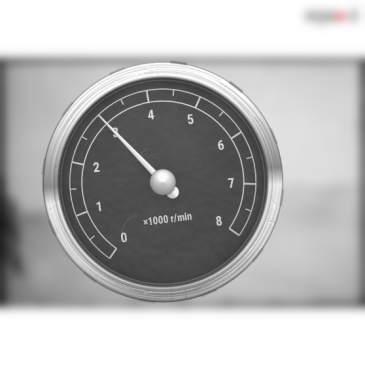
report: 3000 (rpm)
